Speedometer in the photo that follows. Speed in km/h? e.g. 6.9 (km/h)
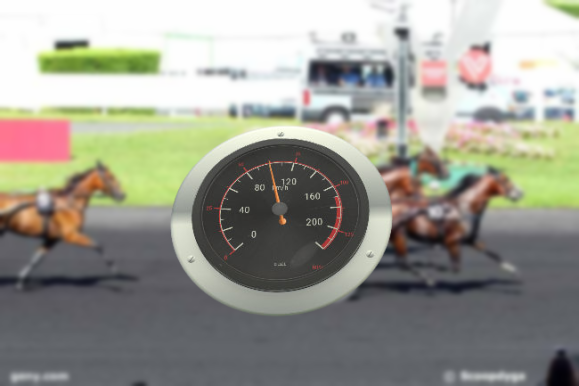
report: 100 (km/h)
